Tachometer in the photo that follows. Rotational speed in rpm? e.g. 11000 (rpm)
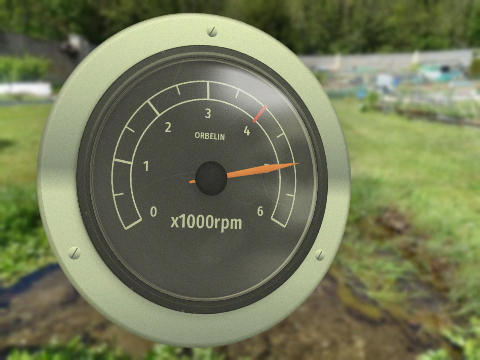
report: 5000 (rpm)
